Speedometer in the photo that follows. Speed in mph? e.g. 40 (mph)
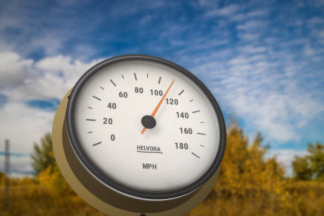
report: 110 (mph)
